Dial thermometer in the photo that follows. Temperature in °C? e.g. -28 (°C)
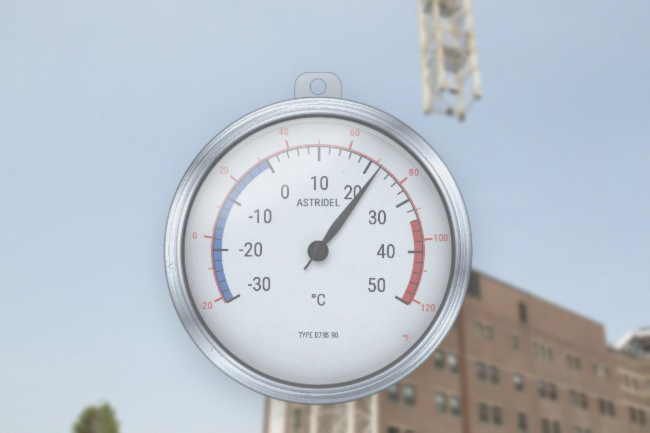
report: 22 (°C)
